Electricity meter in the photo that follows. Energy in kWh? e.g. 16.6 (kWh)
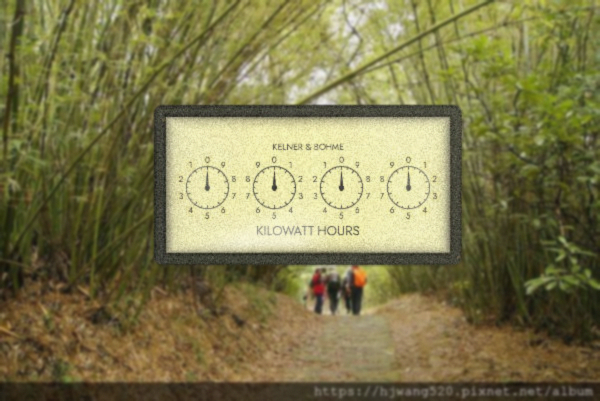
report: 0 (kWh)
